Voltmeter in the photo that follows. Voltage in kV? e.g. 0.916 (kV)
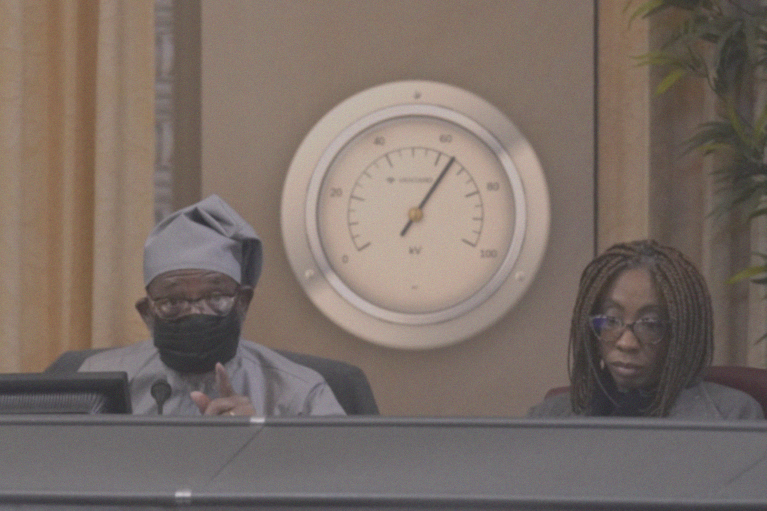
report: 65 (kV)
